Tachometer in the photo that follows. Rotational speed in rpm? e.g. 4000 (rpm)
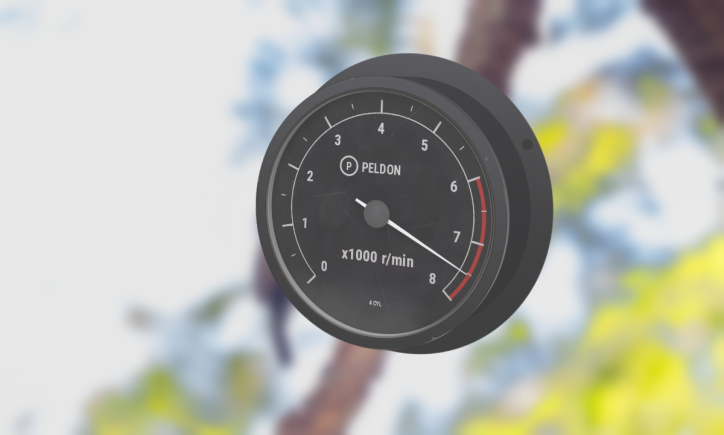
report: 7500 (rpm)
